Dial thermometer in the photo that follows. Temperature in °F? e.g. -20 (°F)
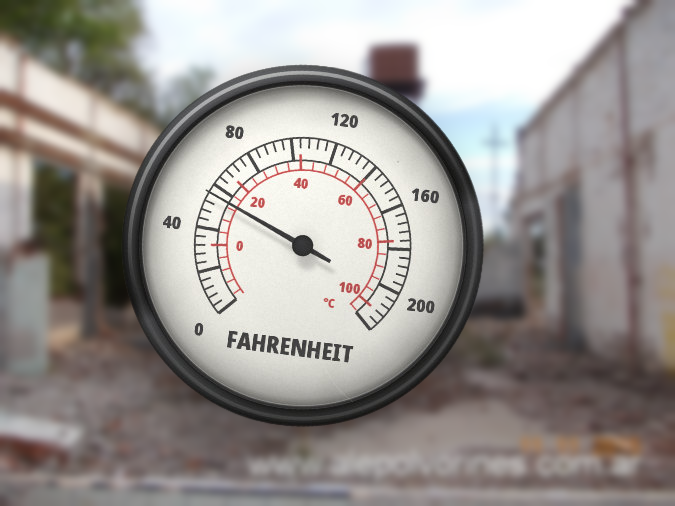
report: 56 (°F)
